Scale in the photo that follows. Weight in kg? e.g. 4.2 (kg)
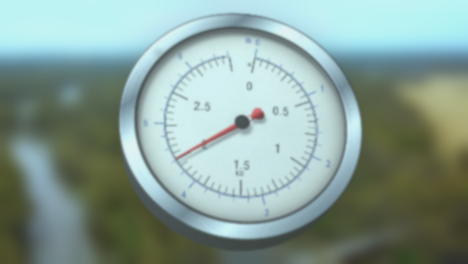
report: 2 (kg)
